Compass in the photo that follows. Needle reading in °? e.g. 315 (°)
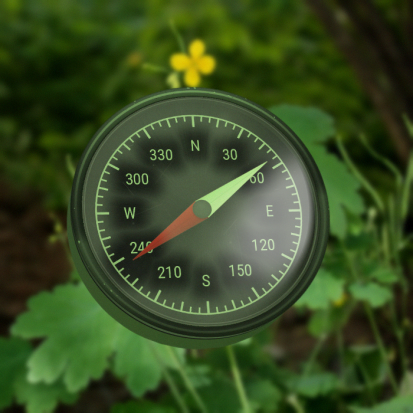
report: 235 (°)
